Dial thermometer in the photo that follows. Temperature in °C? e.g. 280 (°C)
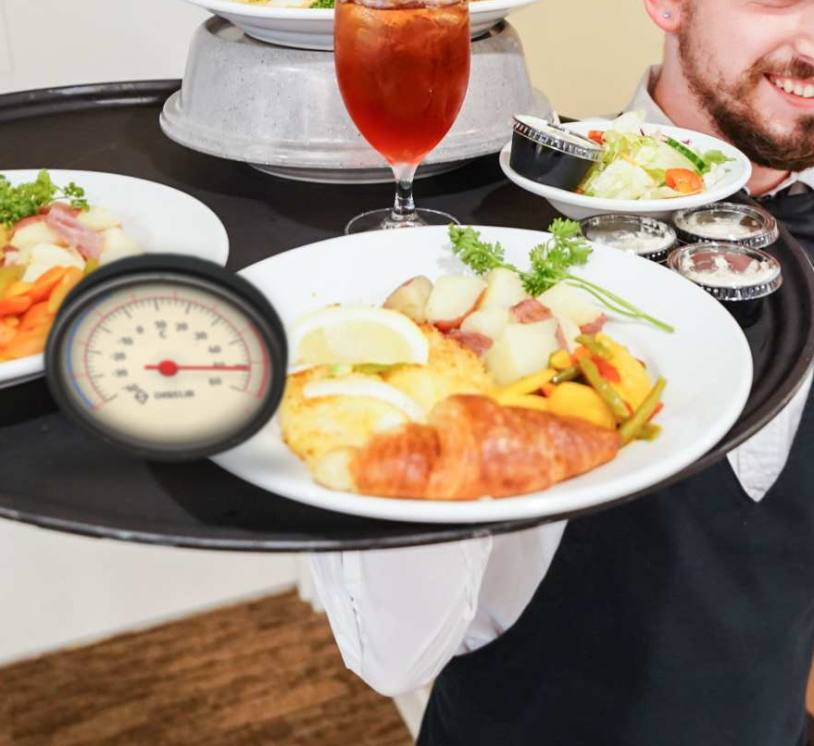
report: 50 (°C)
